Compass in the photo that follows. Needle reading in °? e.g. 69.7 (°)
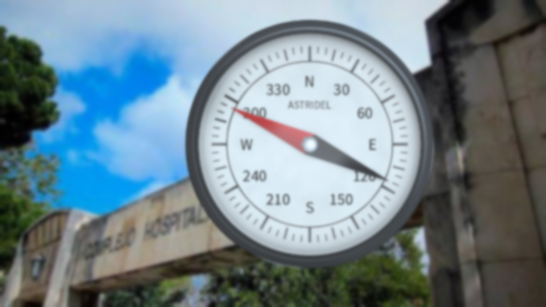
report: 295 (°)
